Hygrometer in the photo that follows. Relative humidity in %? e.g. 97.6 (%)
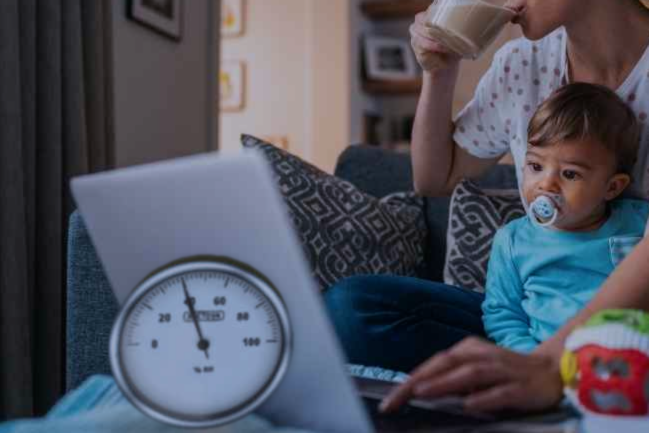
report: 40 (%)
